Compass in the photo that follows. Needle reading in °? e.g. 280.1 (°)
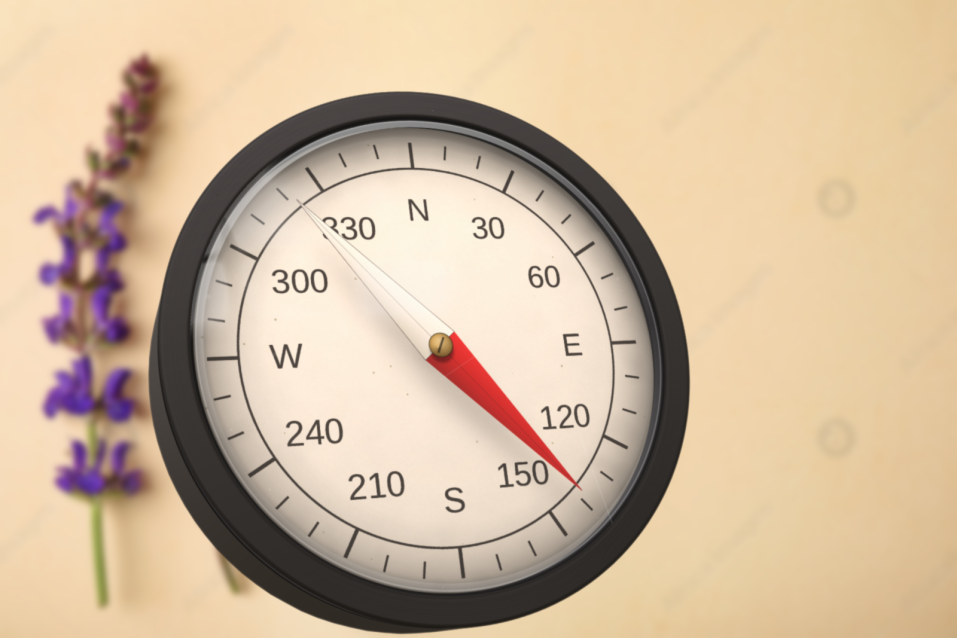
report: 140 (°)
